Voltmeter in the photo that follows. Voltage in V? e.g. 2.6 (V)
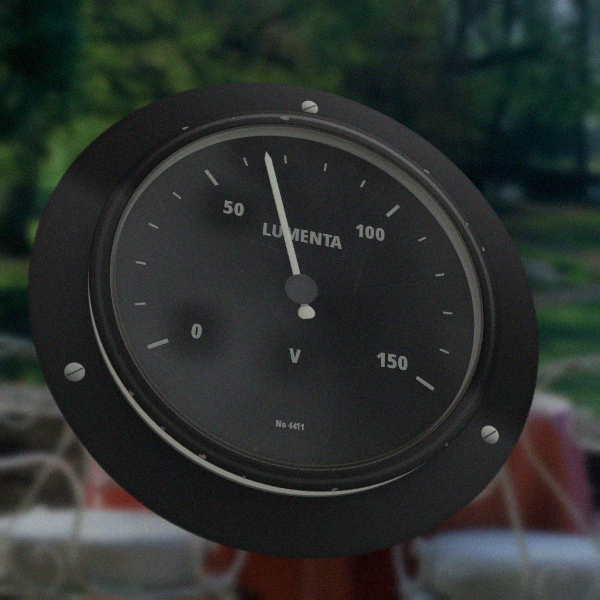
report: 65 (V)
